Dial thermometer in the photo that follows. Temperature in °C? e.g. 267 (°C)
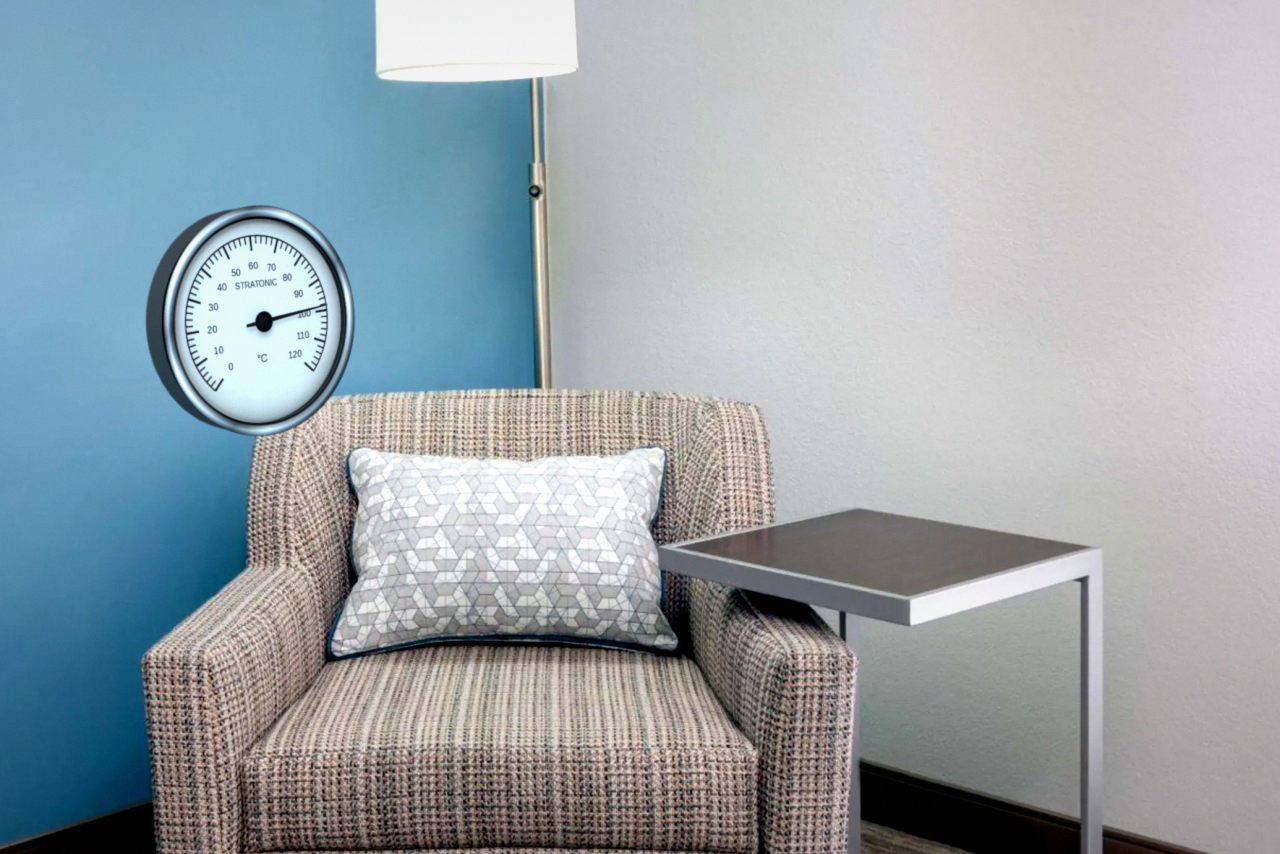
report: 98 (°C)
